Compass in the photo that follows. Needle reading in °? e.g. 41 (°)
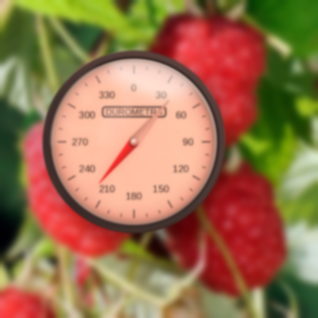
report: 220 (°)
